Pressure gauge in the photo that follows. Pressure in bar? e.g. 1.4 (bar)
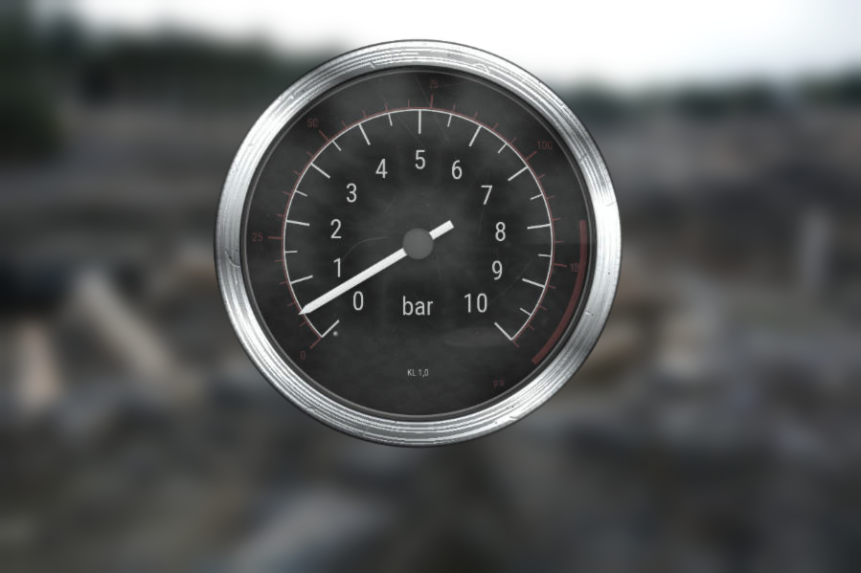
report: 0.5 (bar)
